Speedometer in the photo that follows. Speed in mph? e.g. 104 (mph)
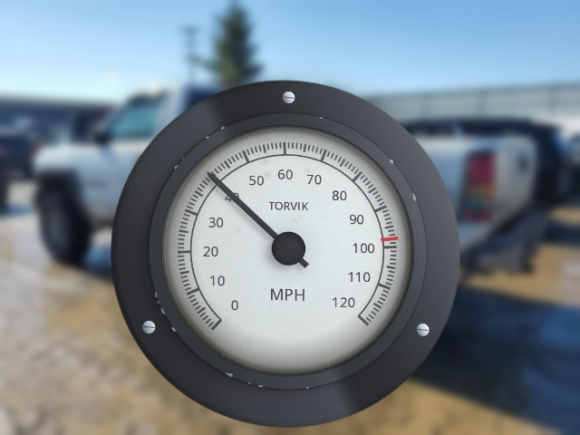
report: 40 (mph)
